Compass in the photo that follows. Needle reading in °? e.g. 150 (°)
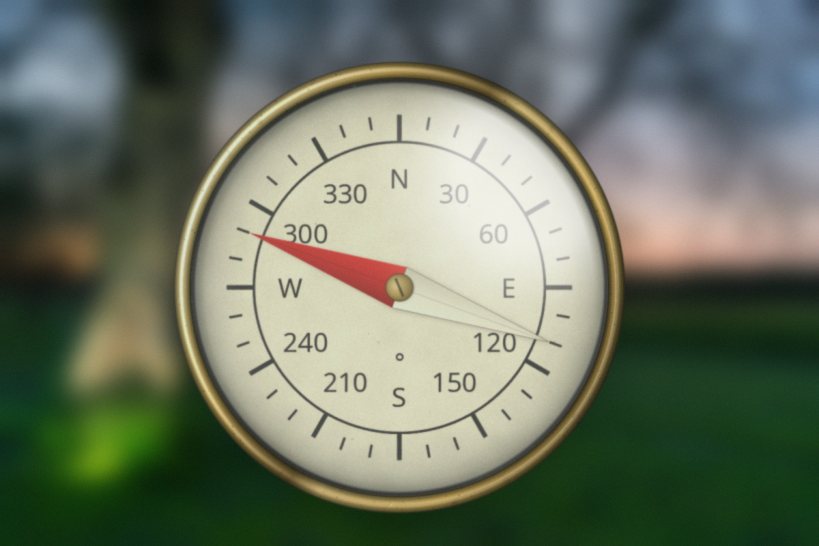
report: 290 (°)
